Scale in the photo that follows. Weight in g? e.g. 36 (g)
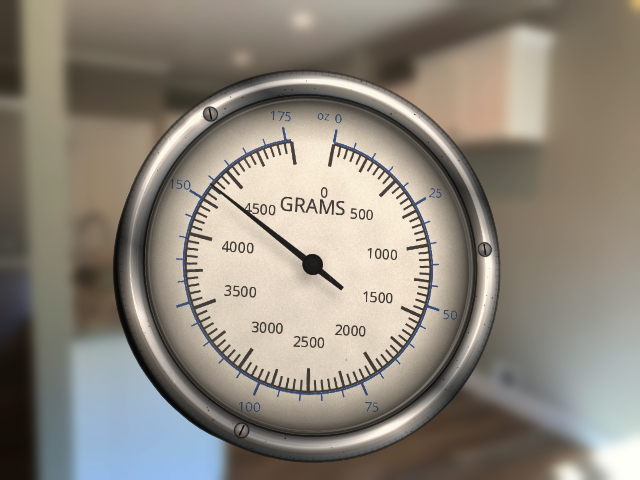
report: 4350 (g)
